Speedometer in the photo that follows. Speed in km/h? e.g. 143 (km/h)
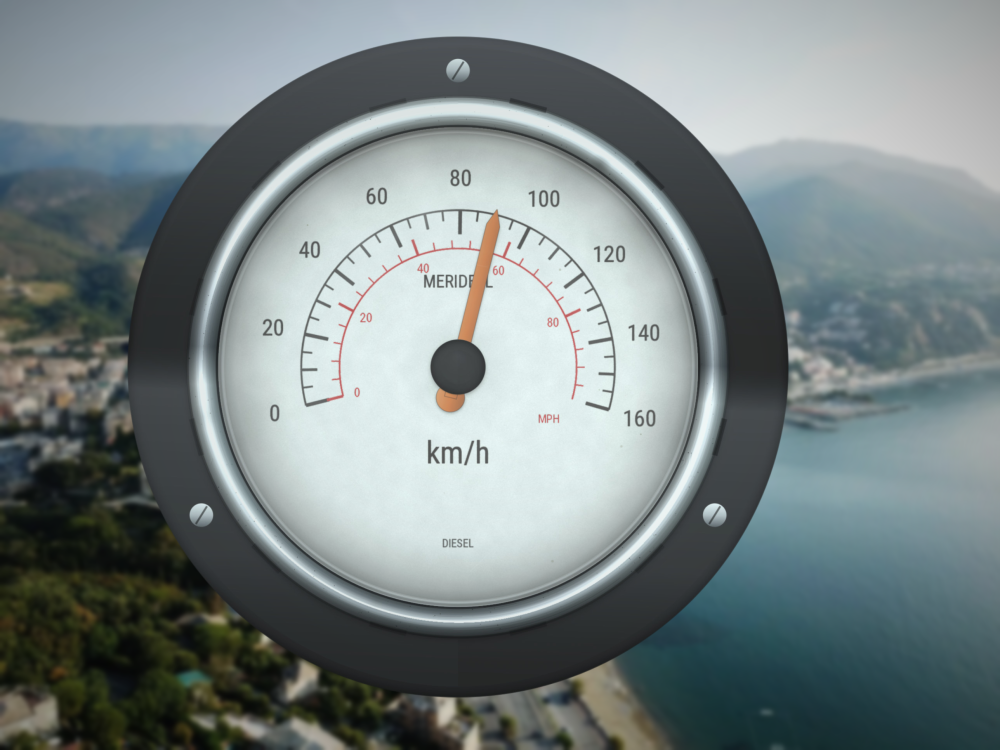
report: 90 (km/h)
